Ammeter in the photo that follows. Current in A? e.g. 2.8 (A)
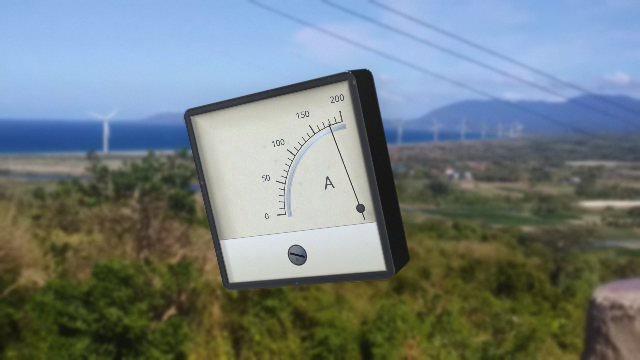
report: 180 (A)
